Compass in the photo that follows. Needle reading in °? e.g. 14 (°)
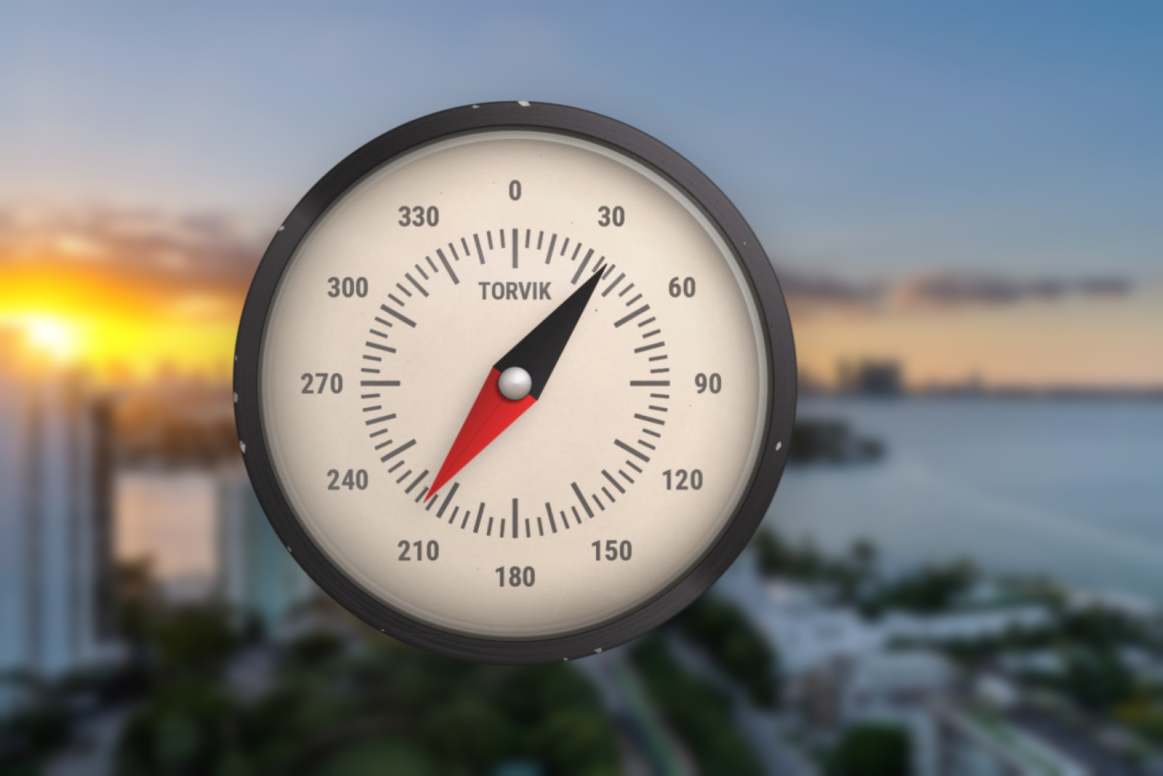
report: 217.5 (°)
